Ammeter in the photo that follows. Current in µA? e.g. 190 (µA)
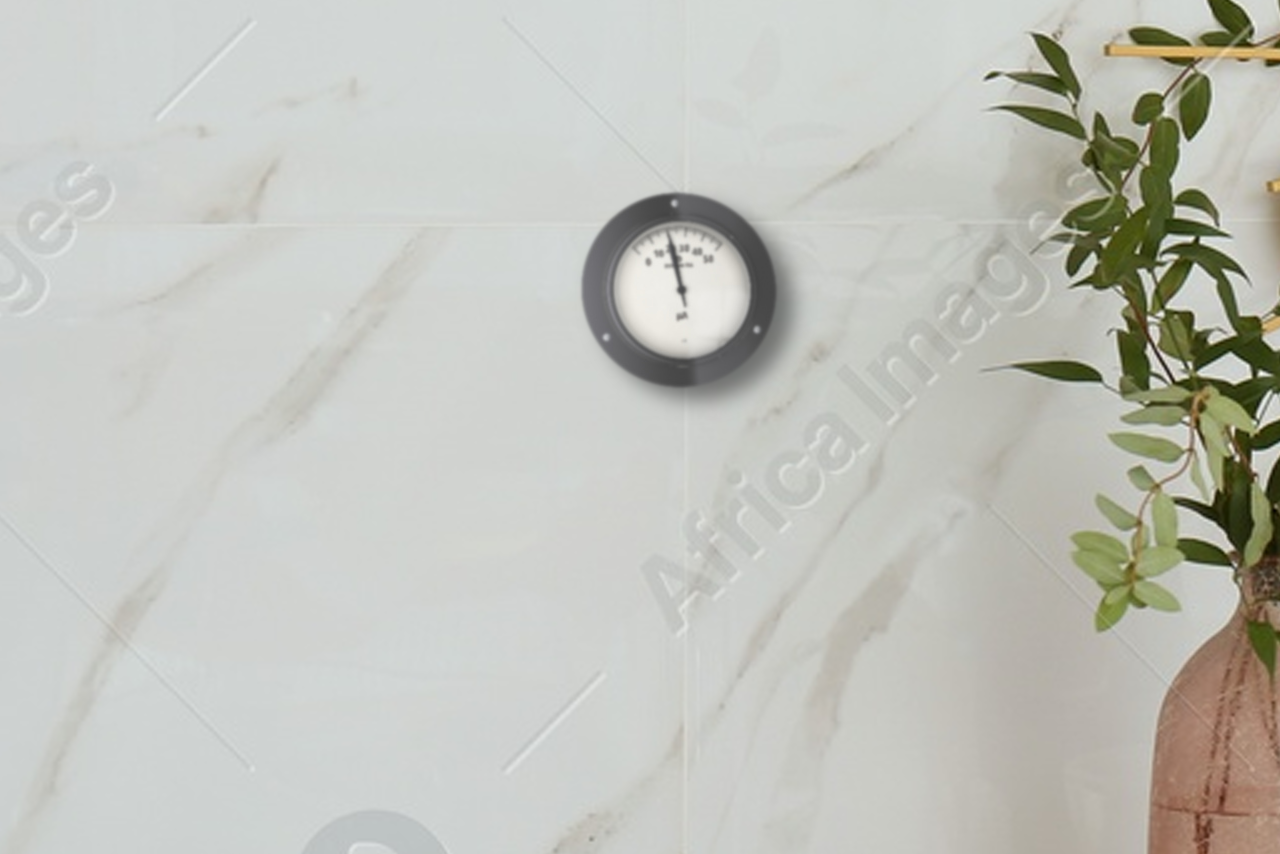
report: 20 (µA)
